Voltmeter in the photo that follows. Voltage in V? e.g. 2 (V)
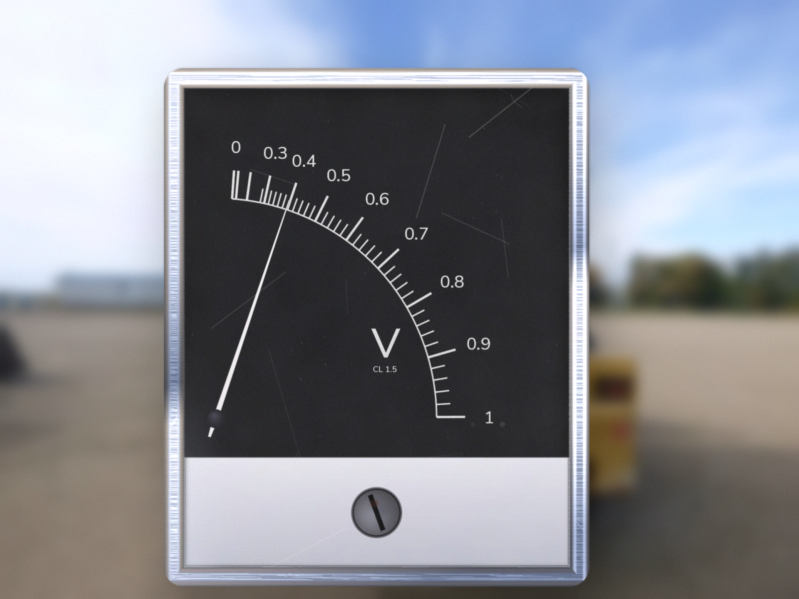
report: 0.4 (V)
